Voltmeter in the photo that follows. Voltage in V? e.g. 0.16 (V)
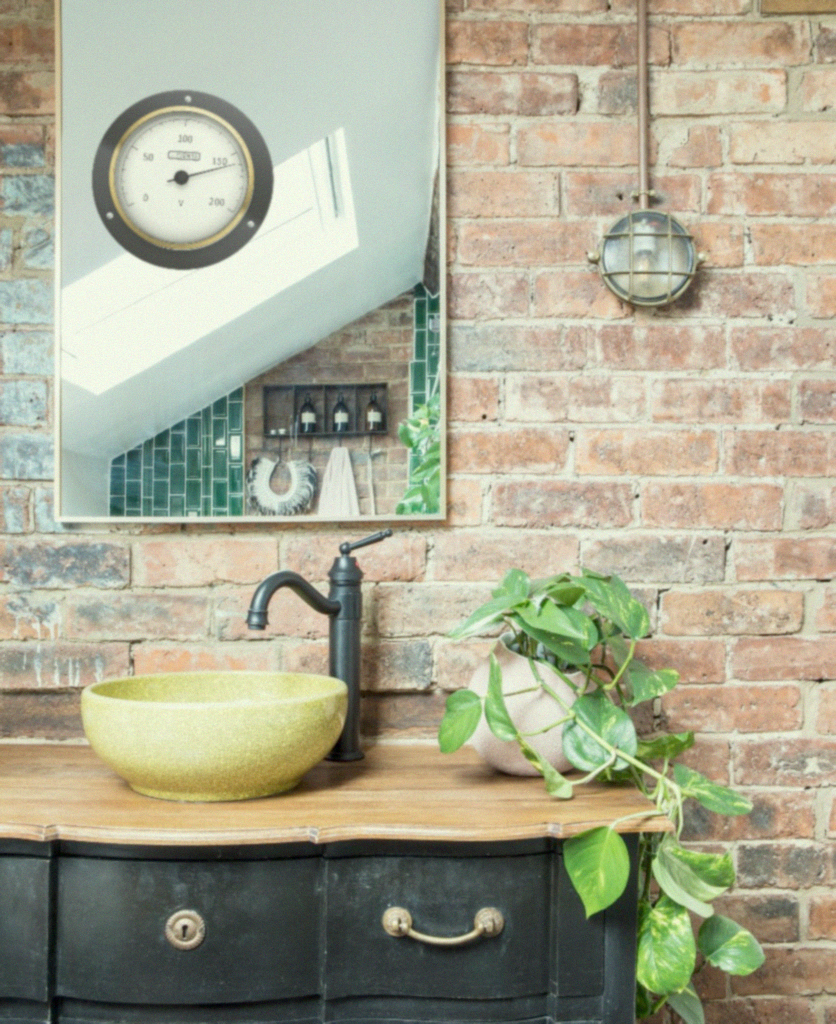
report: 160 (V)
